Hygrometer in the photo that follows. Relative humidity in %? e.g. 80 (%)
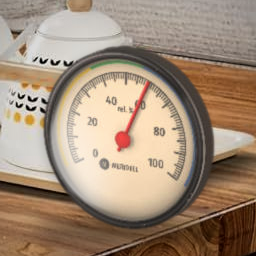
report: 60 (%)
